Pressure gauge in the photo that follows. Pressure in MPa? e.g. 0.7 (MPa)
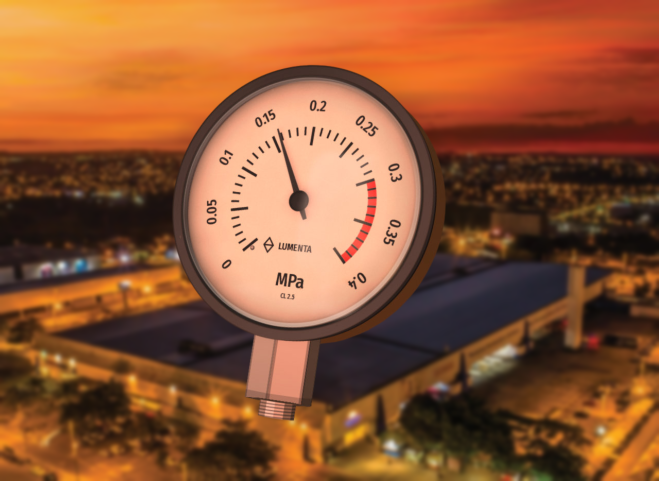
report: 0.16 (MPa)
